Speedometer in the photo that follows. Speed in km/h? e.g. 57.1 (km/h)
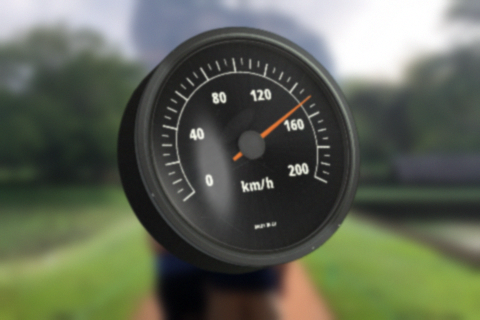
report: 150 (km/h)
